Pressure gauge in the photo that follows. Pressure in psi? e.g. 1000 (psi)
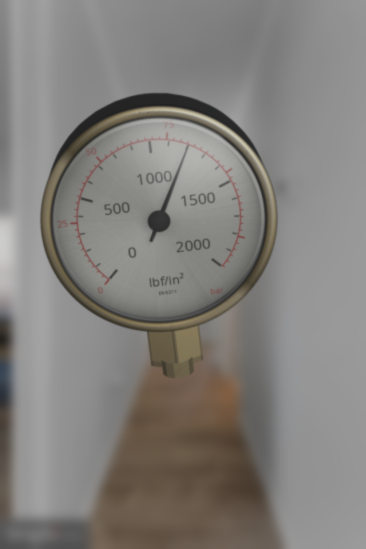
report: 1200 (psi)
